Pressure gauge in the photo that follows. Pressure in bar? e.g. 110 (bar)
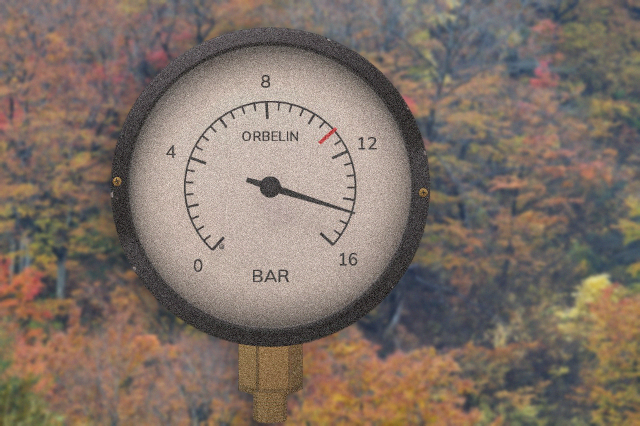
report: 14.5 (bar)
